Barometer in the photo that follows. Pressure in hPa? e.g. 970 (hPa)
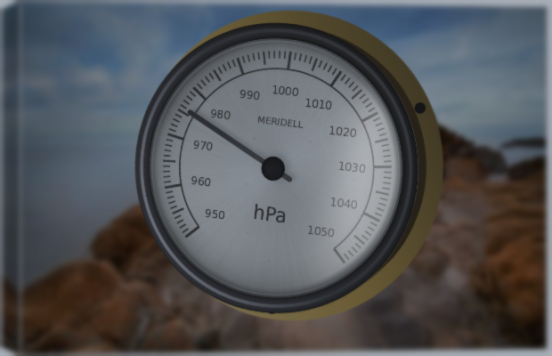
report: 976 (hPa)
